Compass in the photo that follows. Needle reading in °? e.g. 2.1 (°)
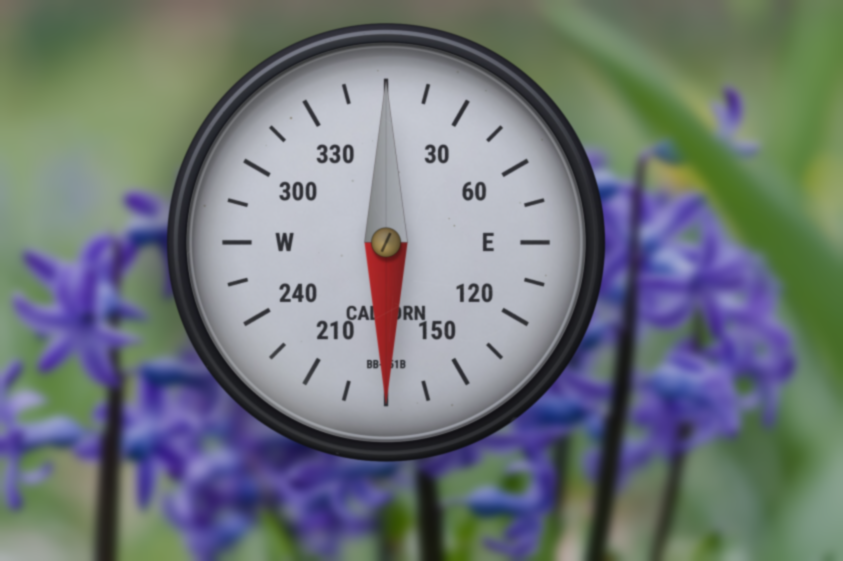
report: 180 (°)
